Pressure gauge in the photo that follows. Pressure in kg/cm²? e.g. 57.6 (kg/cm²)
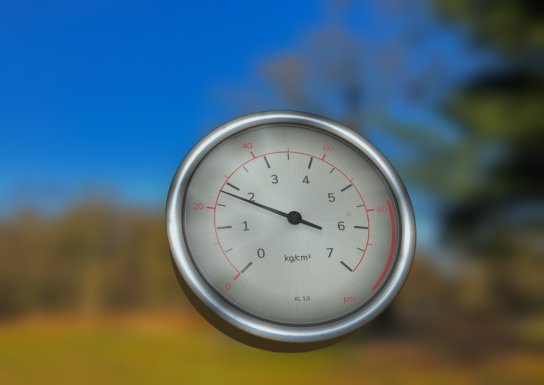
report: 1.75 (kg/cm²)
